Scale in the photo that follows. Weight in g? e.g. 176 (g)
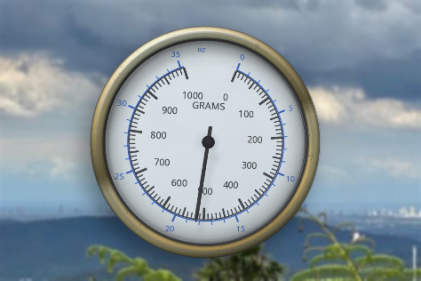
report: 520 (g)
